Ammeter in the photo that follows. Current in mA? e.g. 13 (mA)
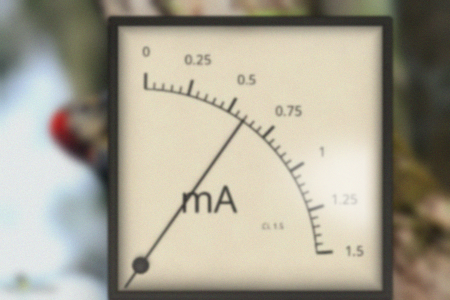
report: 0.6 (mA)
